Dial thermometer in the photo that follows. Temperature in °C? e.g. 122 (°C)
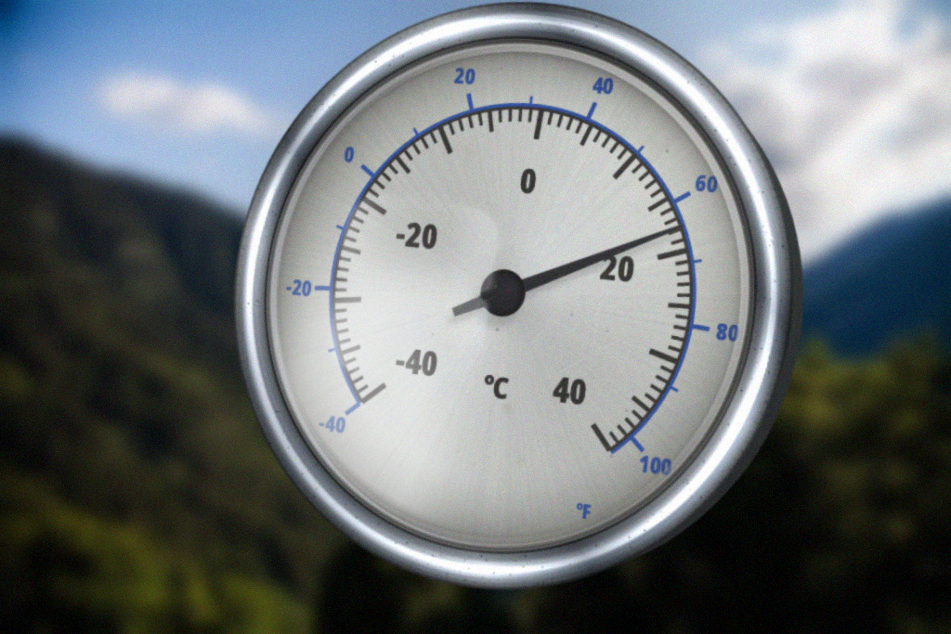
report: 18 (°C)
